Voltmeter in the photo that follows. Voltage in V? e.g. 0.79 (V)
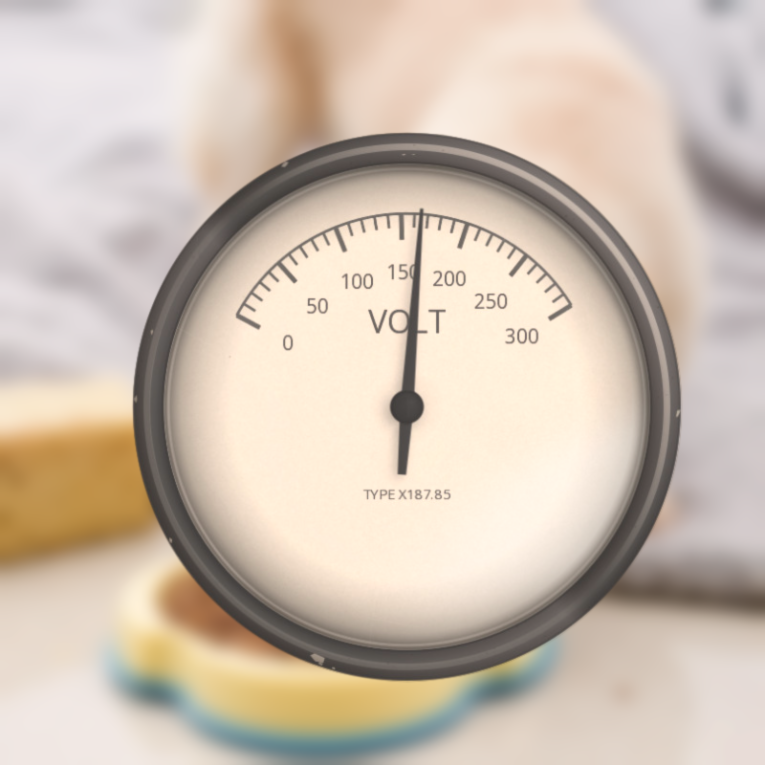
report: 165 (V)
